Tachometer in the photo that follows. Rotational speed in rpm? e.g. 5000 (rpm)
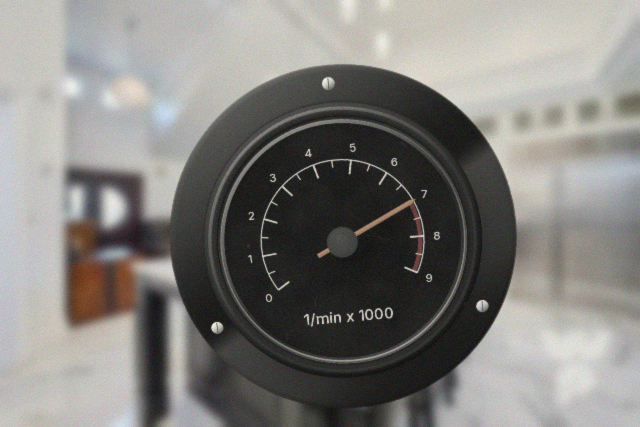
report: 7000 (rpm)
